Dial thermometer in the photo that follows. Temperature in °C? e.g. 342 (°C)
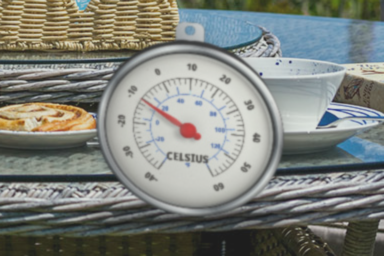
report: -10 (°C)
